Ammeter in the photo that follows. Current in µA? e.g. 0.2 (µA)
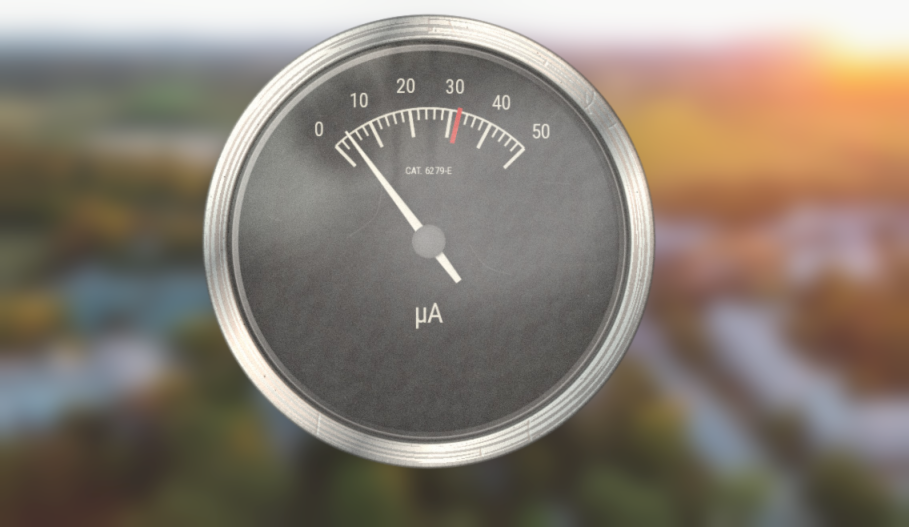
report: 4 (µA)
